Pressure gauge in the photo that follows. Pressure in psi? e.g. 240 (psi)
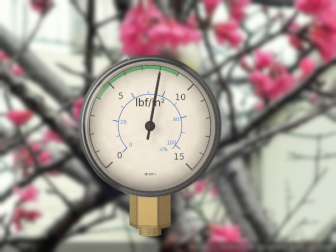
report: 8 (psi)
